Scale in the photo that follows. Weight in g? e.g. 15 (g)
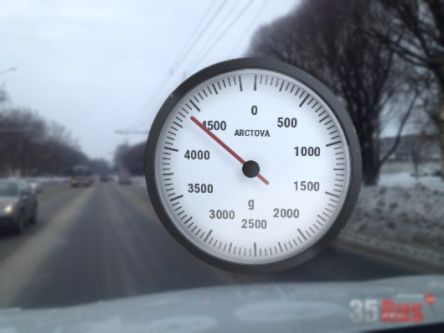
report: 4400 (g)
